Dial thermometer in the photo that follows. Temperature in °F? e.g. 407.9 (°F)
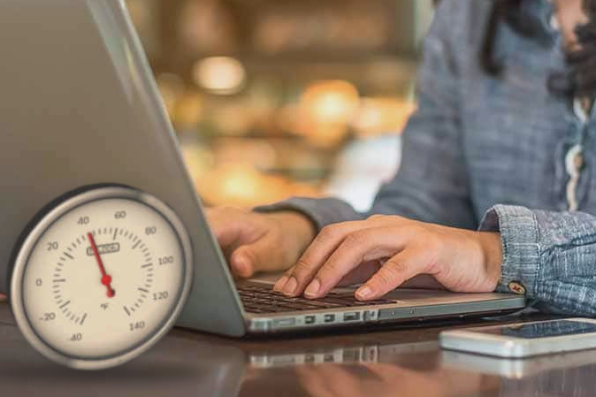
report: 40 (°F)
